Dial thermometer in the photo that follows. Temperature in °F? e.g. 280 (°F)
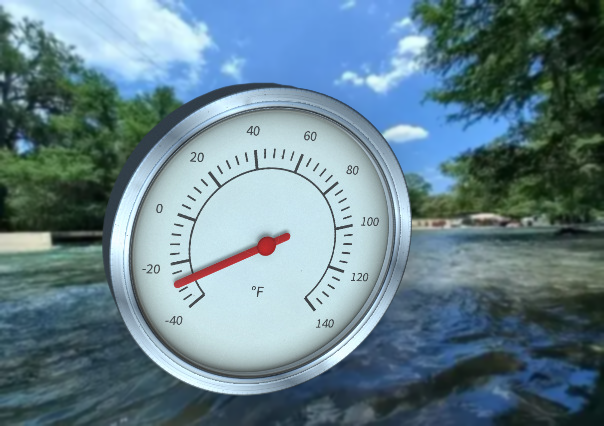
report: -28 (°F)
